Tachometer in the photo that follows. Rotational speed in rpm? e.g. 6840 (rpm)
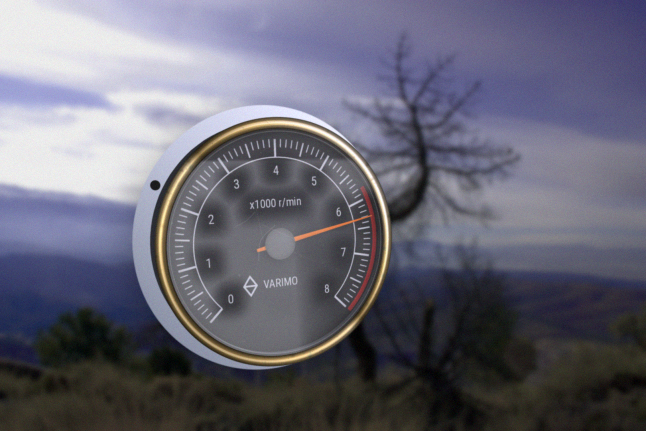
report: 6300 (rpm)
